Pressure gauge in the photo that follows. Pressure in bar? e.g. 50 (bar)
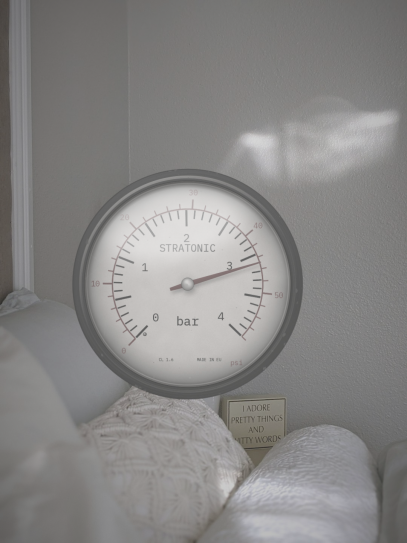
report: 3.1 (bar)
